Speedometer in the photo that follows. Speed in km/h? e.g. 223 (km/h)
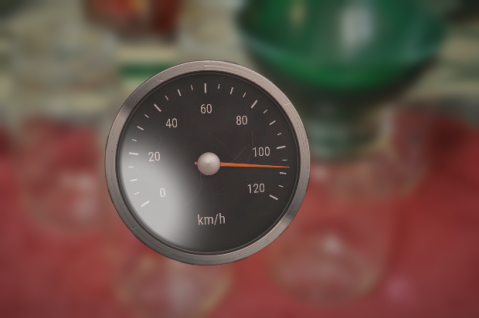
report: 107.5 (km/h)
